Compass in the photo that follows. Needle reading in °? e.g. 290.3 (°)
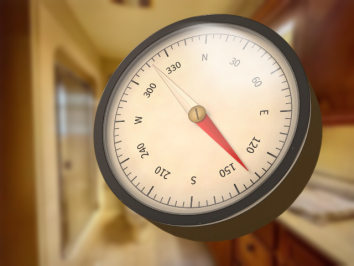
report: 137.5 (°)
